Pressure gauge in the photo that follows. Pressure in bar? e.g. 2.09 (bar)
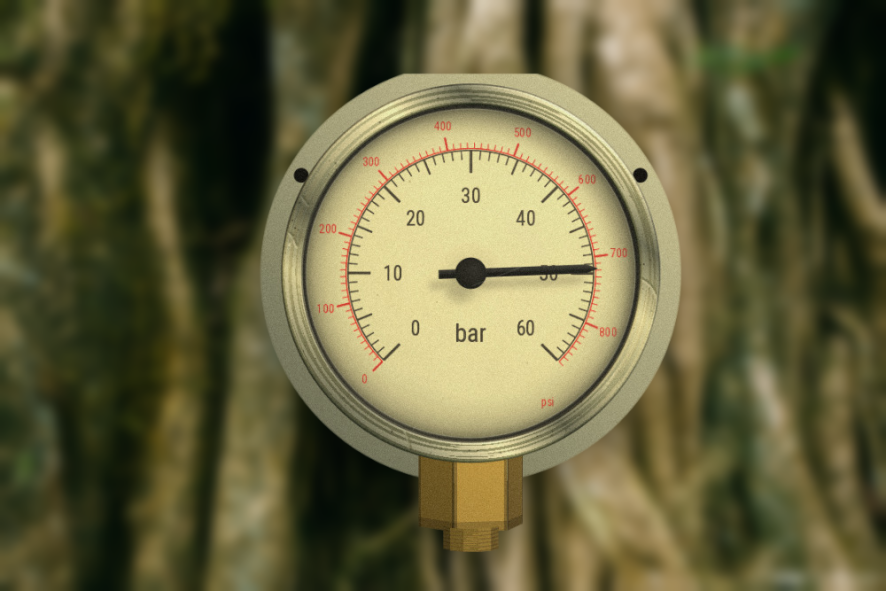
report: 49.5 (bar)
